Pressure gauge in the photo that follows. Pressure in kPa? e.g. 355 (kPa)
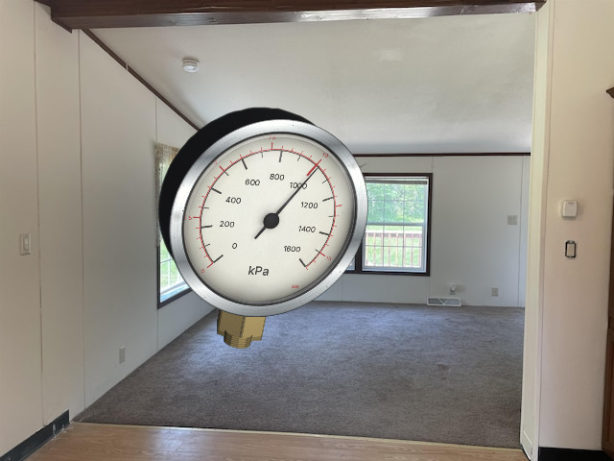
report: 1000 (kPa)
